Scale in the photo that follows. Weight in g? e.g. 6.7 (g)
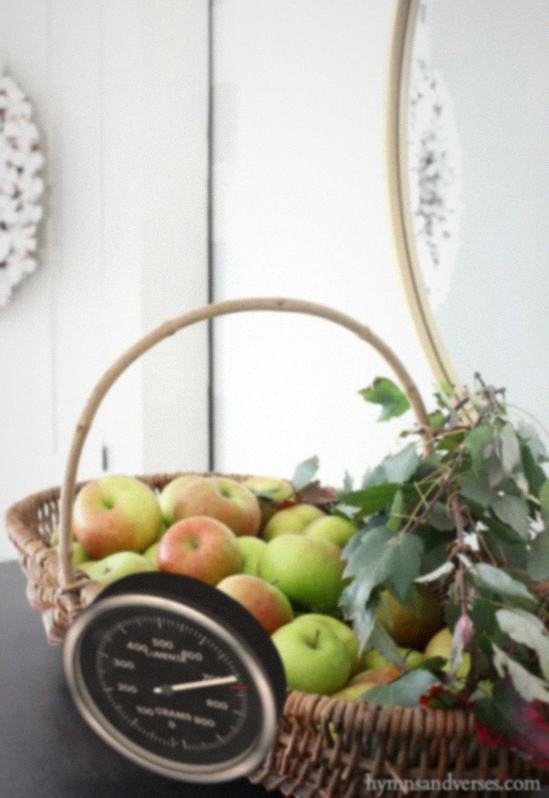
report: 700 (g)
